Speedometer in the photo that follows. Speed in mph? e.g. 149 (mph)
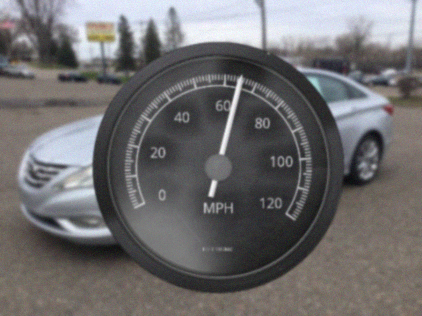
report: 65 (mph)
